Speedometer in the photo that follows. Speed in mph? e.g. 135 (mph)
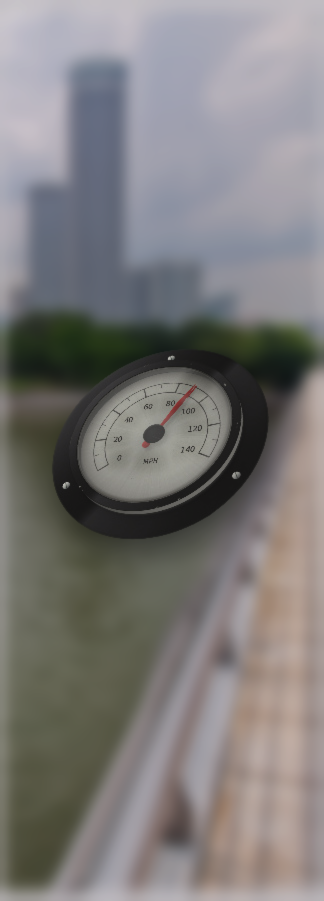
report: 90 (mph)
